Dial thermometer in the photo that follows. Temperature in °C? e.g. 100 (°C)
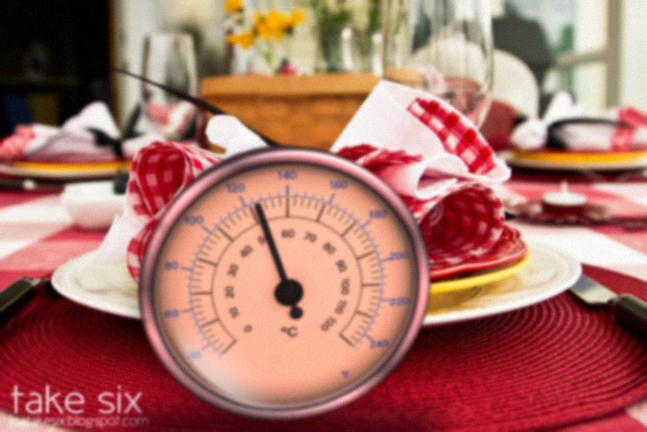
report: 52 (°C)
